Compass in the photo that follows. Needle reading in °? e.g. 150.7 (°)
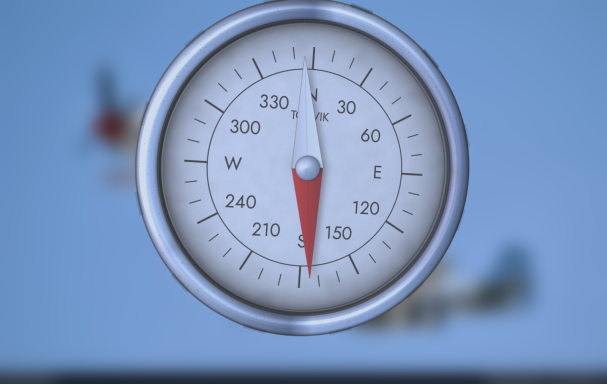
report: 175 (°)
